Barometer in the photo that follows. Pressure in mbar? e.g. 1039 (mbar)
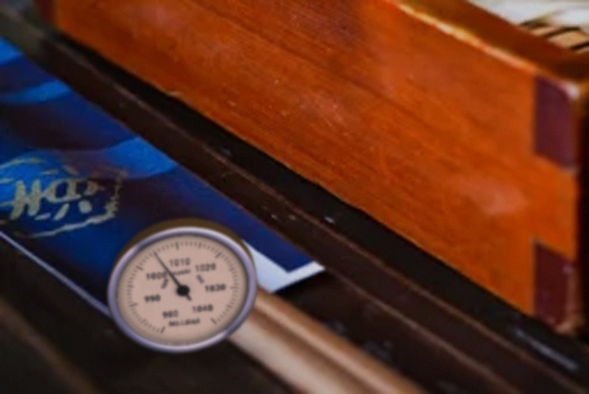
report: 1005 (mbar)
